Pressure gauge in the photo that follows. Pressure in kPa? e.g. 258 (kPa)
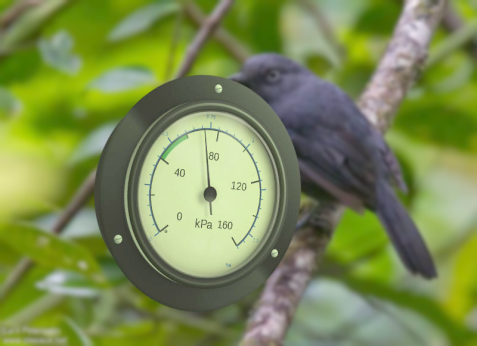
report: 70 (kPa)
